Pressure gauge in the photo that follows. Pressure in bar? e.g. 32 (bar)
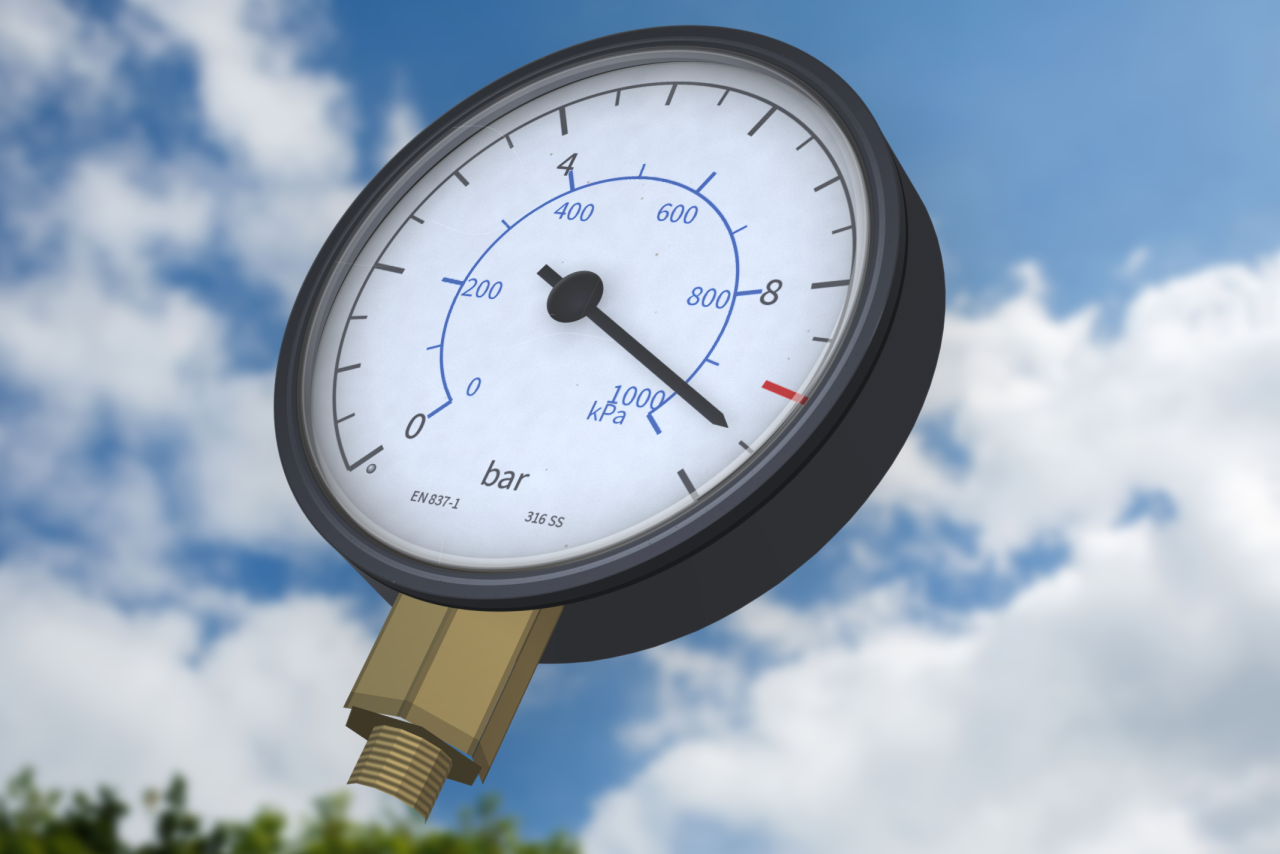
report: 9.5 (bar)
